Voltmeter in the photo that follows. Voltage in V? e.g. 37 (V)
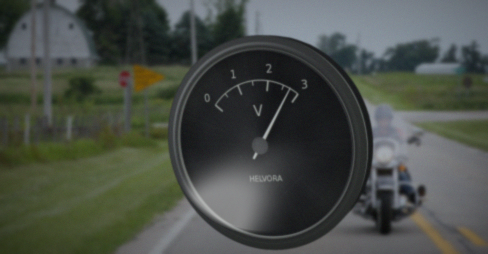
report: 2.75 (V)
